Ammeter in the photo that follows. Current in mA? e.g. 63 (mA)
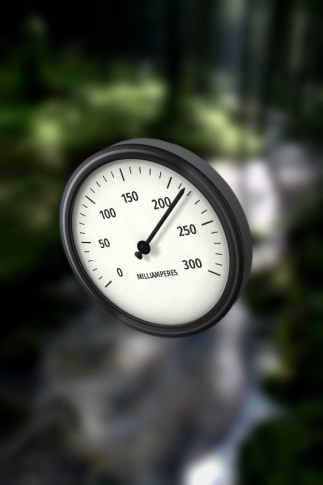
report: 215 (mA)
